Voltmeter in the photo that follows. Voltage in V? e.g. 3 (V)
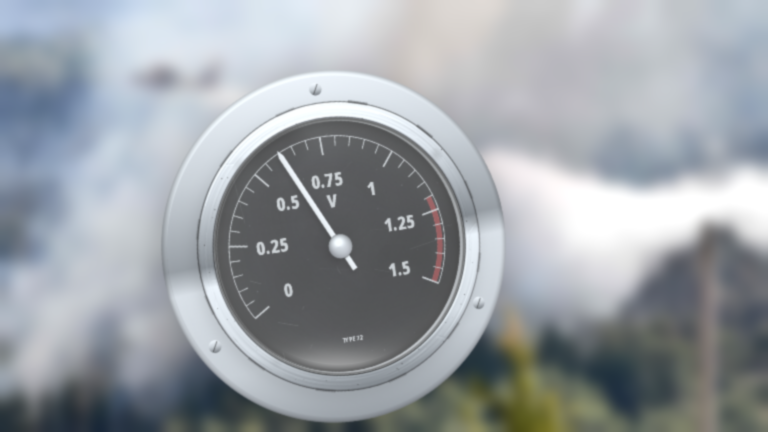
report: 0.6 (V)
